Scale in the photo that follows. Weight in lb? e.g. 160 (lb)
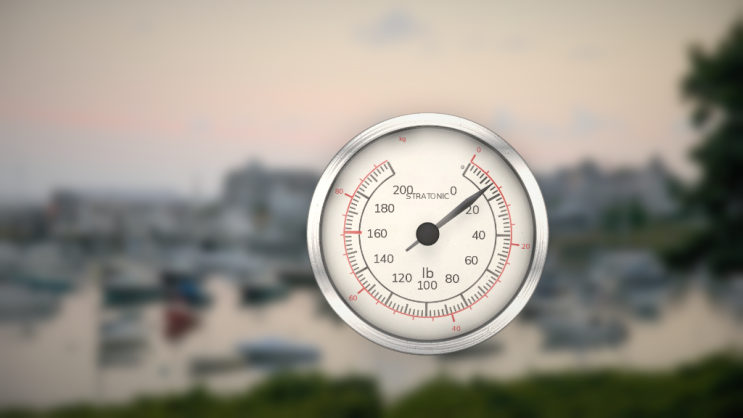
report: 14 (lb)
